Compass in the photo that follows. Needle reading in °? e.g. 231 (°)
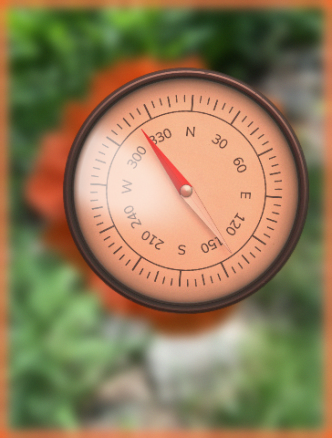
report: 320 (°)
